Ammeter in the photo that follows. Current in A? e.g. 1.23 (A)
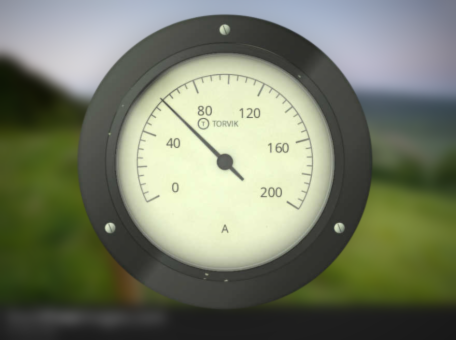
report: 60 (A)
